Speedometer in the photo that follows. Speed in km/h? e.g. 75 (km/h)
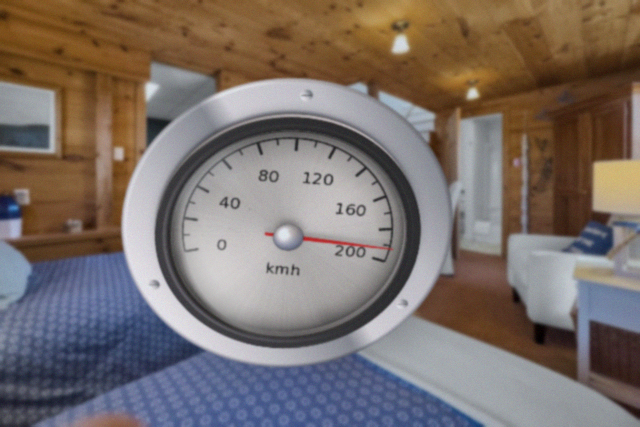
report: 190 (km/h)
